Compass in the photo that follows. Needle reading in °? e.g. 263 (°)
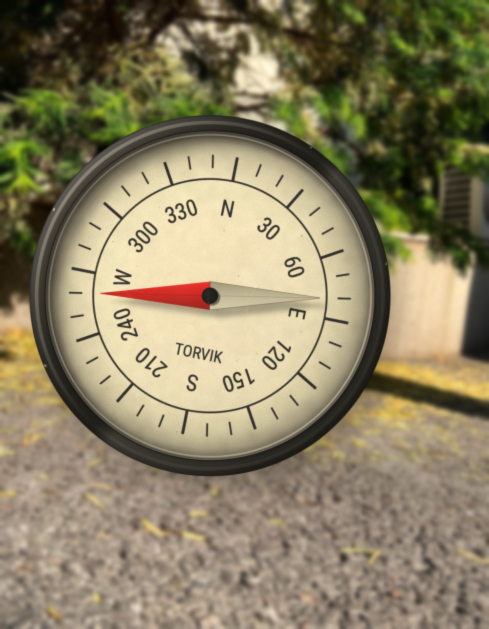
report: 260 (°)
